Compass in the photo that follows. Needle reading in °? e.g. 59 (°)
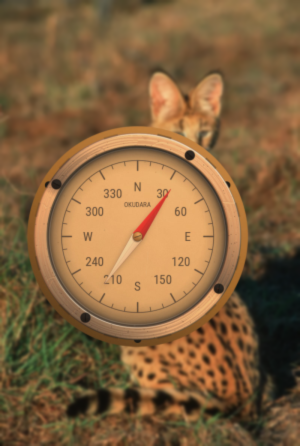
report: 35 (°)
